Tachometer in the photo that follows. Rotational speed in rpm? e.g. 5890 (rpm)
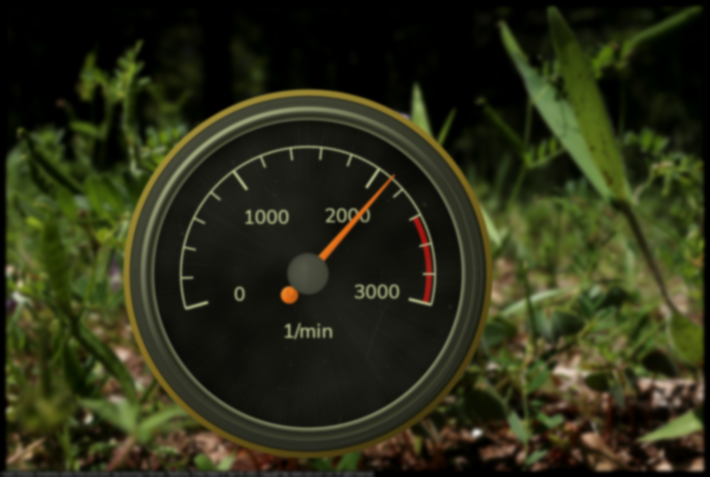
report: 2100 (rpm)
